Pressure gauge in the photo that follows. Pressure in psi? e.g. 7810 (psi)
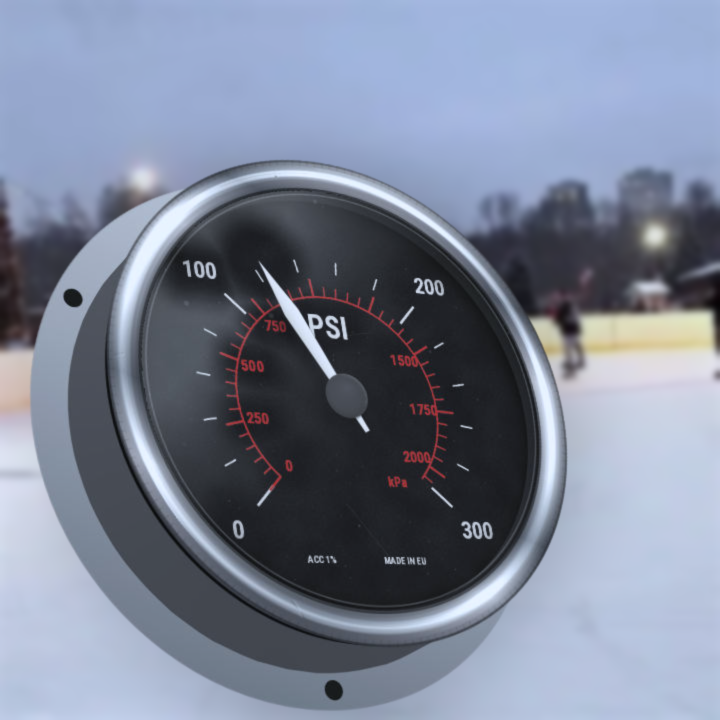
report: 120 (psi)
